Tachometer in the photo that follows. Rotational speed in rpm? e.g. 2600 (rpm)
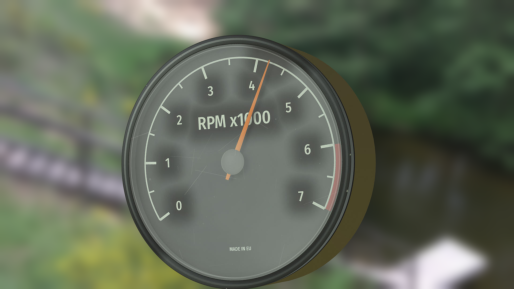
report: 4250 (rpm)
